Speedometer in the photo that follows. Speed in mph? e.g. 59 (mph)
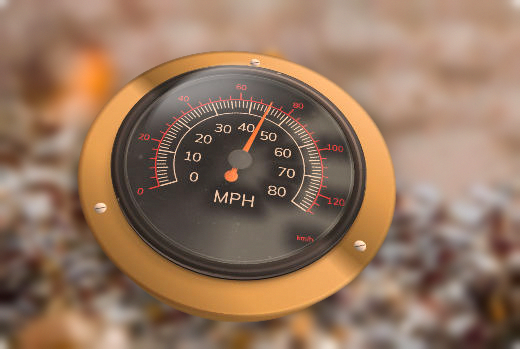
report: 45 (mph)
